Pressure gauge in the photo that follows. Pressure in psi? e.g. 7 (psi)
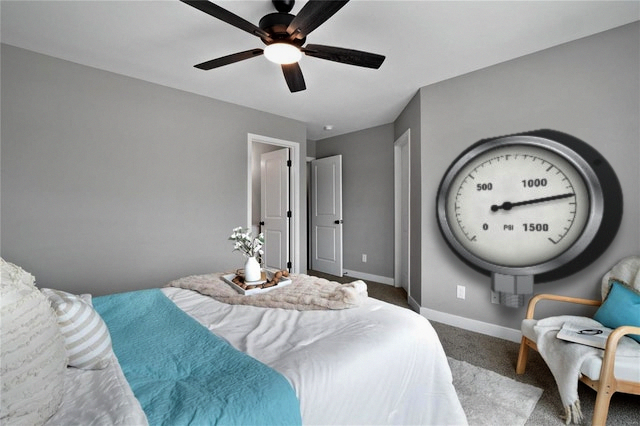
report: 1200 (psi)
